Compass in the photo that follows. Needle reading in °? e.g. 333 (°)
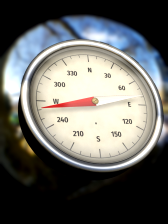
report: 260 (°)
